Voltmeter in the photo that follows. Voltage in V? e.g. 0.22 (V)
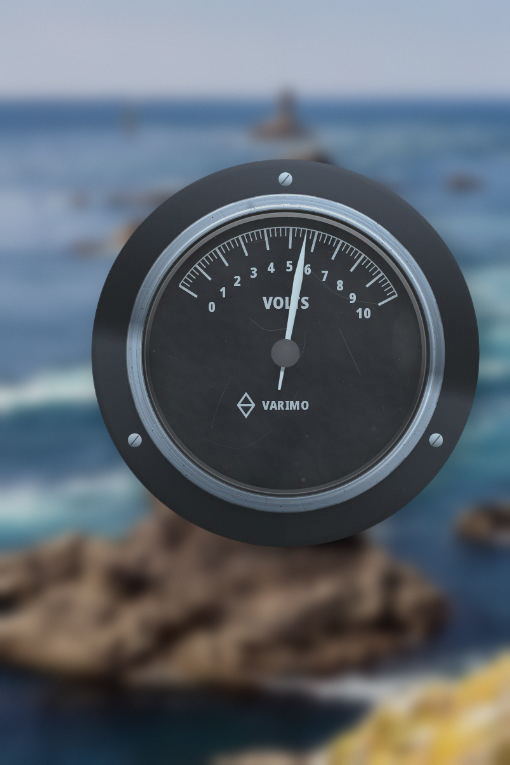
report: 5.6 (V)
